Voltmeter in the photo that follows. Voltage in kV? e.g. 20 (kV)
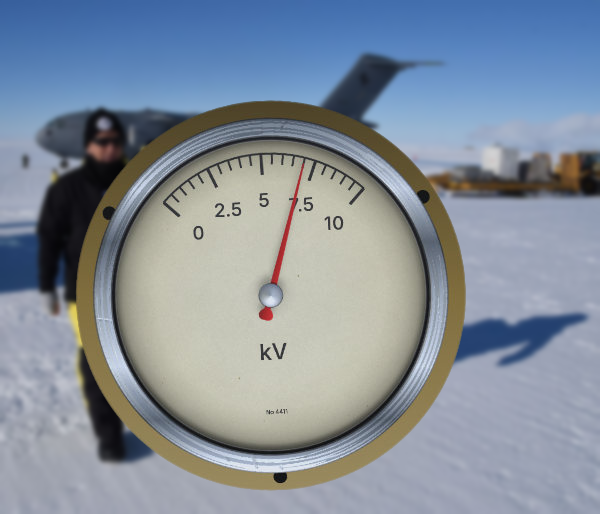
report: 7 (kV)
